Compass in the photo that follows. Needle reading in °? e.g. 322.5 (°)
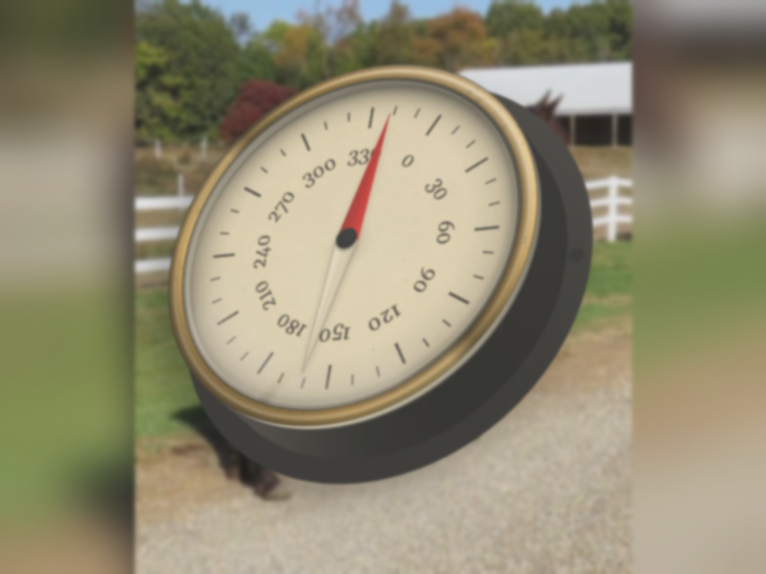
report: 340 (°)
